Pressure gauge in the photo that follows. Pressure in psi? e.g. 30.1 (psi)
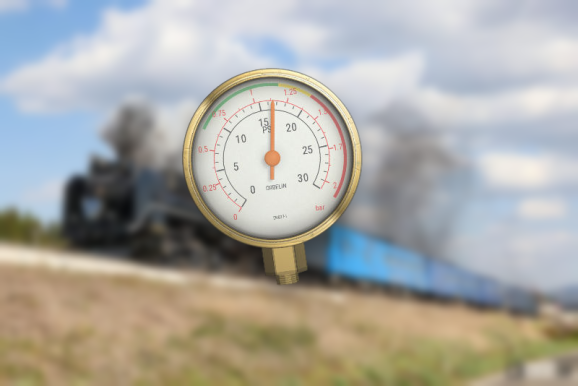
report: 16.5 (psi)
